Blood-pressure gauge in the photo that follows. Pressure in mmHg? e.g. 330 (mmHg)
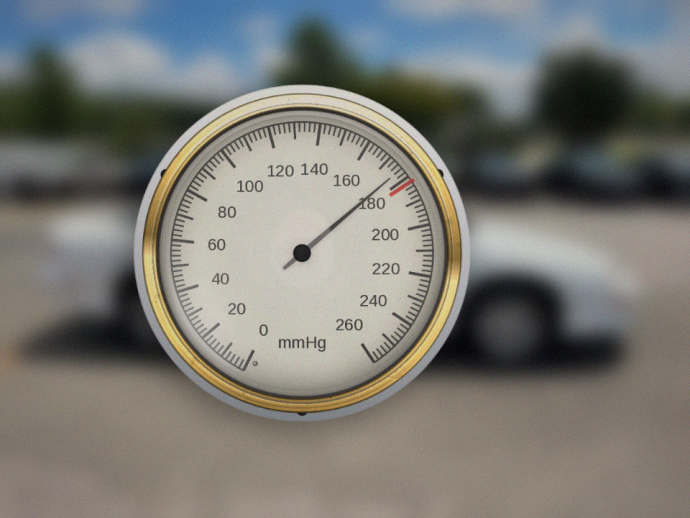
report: 176 (mmHg)
